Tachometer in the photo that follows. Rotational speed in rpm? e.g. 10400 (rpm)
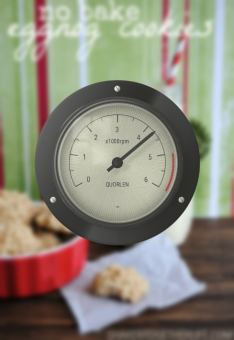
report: 4250 (rpm)
